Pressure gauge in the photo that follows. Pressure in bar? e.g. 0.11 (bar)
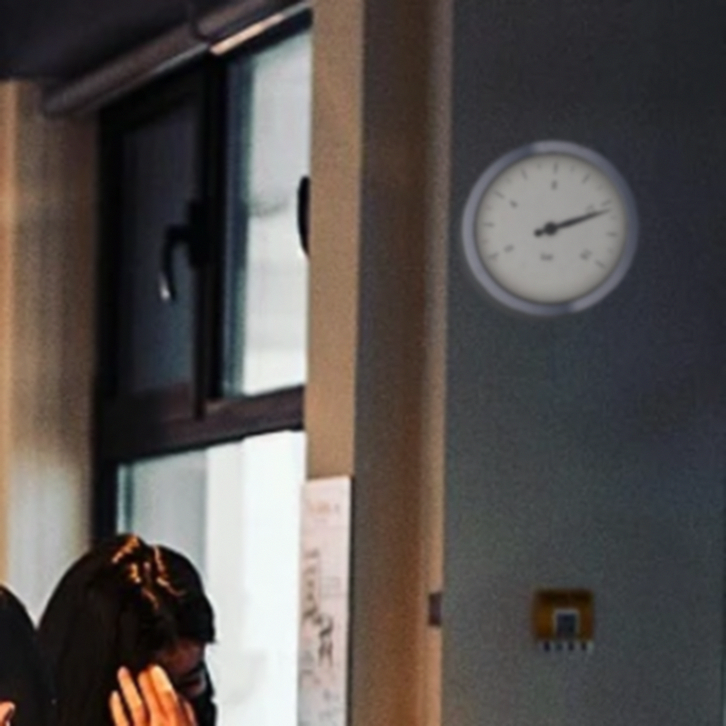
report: 12.5 (bar)
